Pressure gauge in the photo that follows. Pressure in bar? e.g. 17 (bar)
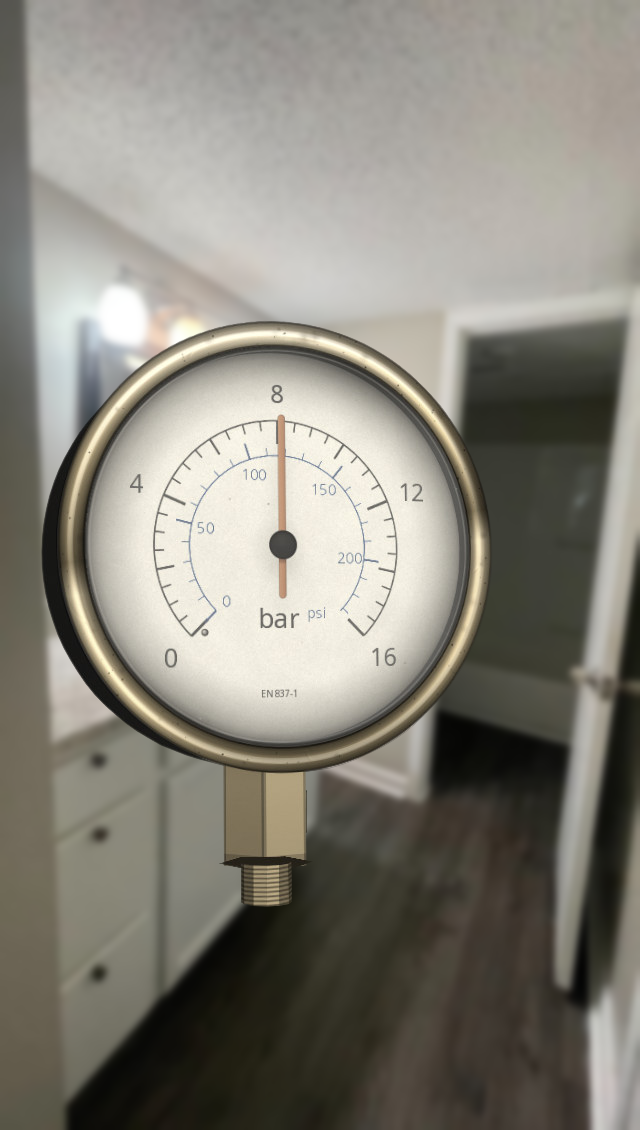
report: 8 (bar)
